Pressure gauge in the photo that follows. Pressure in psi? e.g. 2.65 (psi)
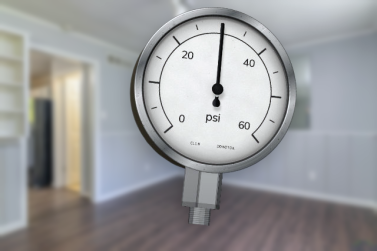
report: 30 (psi)
